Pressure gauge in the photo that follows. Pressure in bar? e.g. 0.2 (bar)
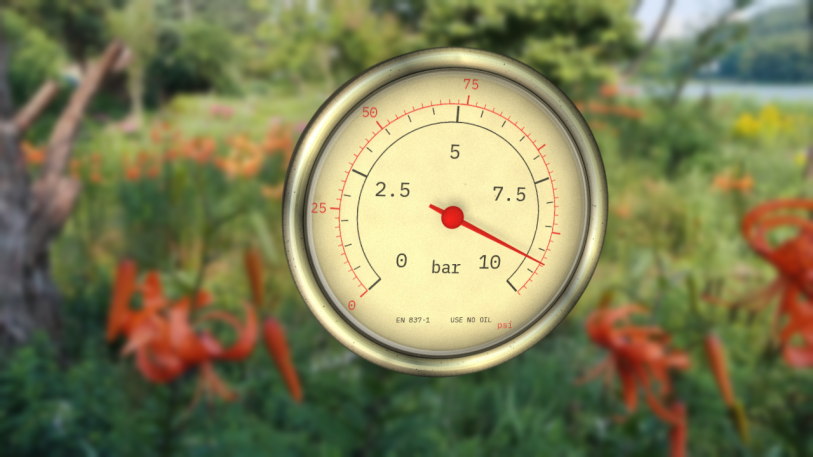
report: 9.25 (bar)
